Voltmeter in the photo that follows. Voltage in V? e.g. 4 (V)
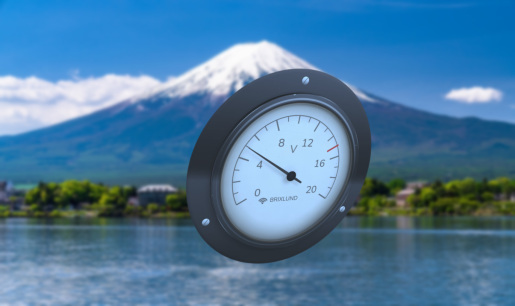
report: 5 (V)
